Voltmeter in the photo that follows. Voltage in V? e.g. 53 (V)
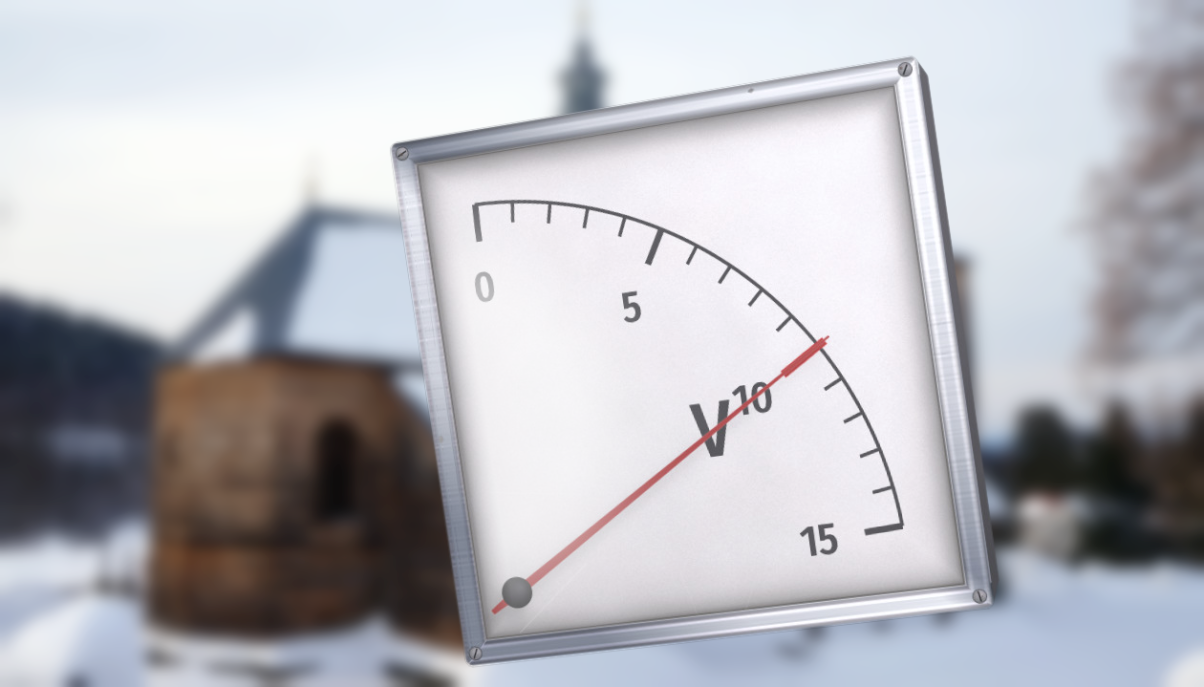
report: 10 (V)
